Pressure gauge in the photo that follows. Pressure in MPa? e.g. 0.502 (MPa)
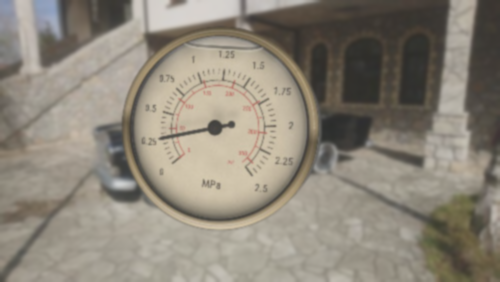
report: 0.25 (MPa)
